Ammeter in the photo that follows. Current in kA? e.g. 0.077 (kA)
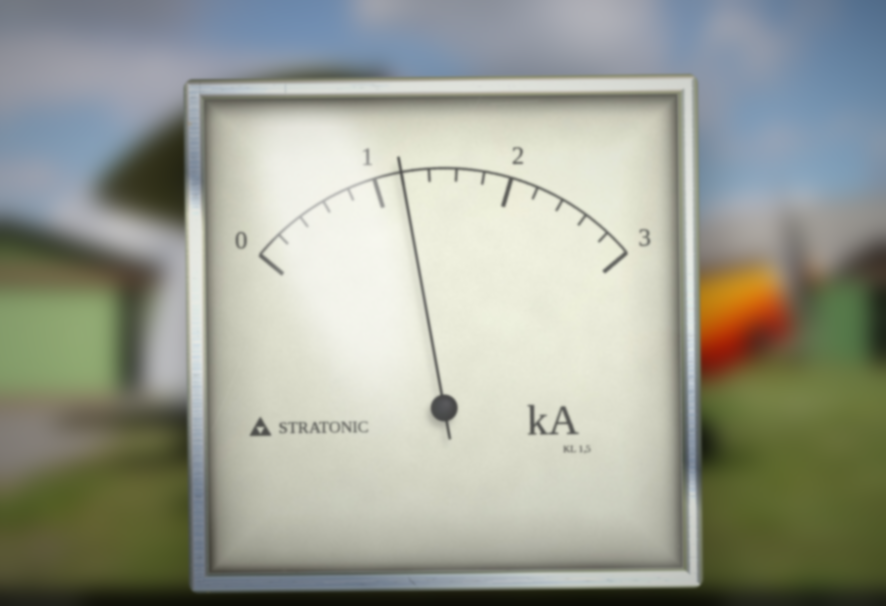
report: 1.2 (kA)
